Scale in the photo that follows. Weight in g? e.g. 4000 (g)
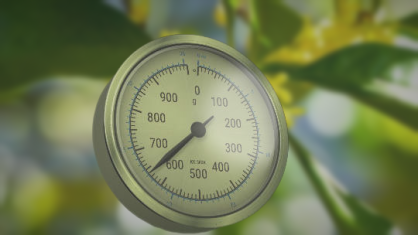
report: 640 (g)
